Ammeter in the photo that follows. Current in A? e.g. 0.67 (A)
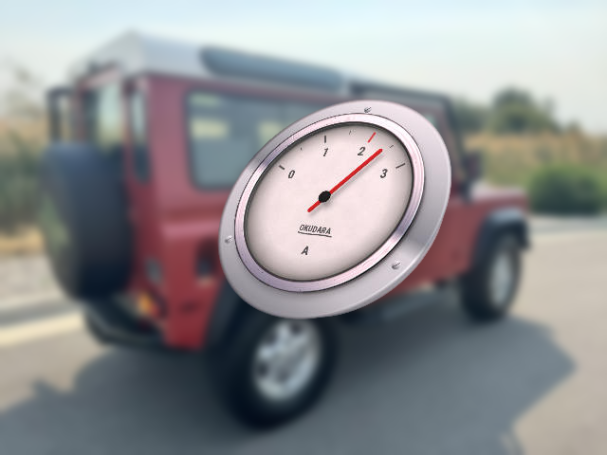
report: 2.5 (A)
